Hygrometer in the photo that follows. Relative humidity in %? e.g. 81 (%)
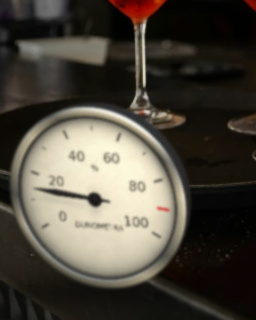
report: 15 (%)
